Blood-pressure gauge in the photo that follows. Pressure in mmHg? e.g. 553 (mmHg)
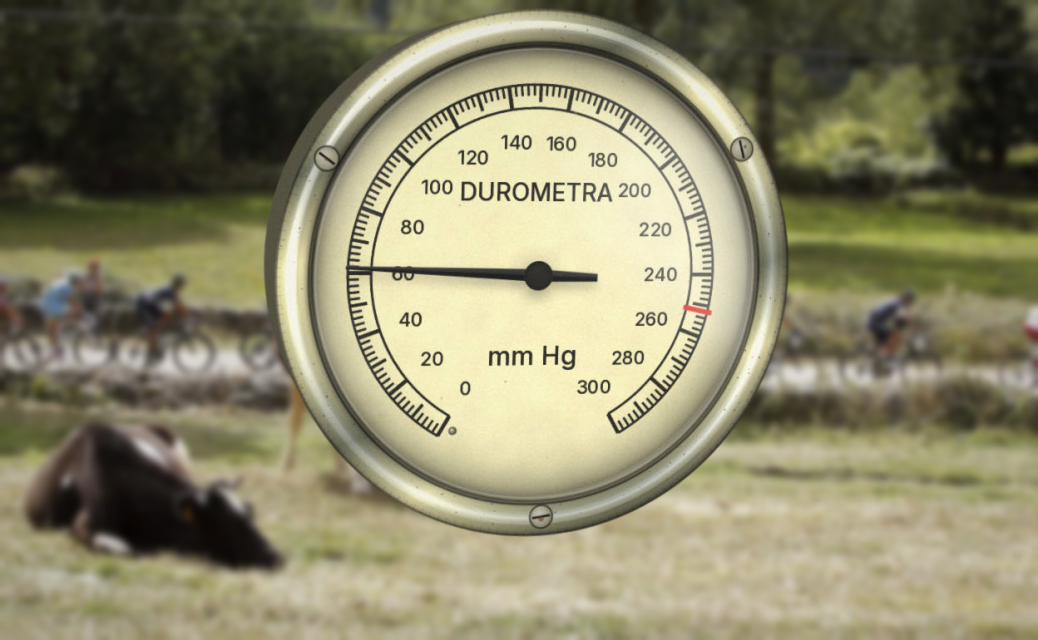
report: 62 (mmHg)
